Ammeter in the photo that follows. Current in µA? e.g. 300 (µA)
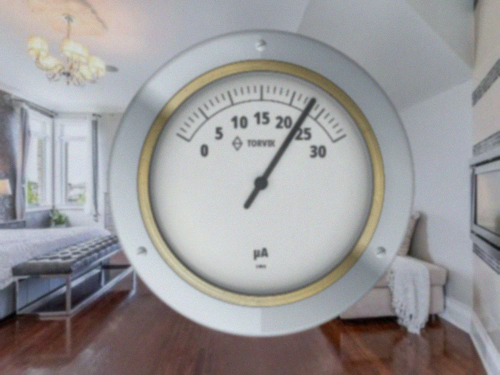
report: 23 (µA)
